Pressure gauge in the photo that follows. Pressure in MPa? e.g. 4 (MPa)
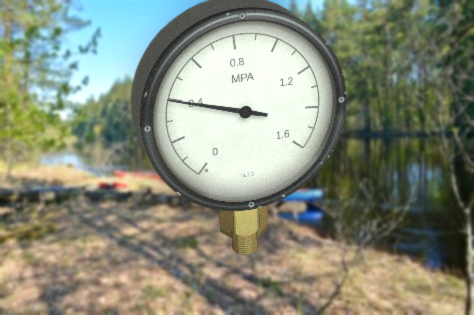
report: 0.4 (MPa)
